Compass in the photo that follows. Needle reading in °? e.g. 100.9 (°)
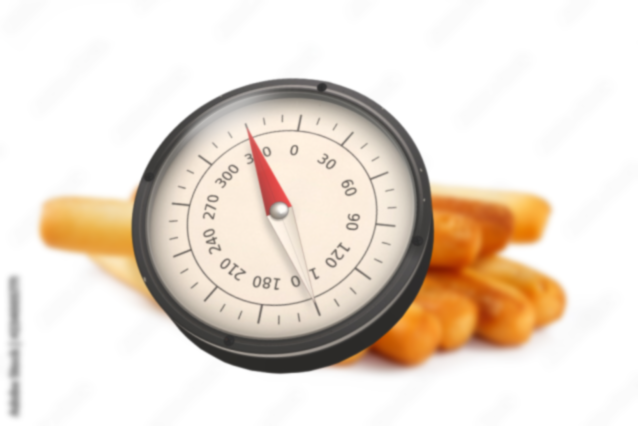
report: 330 (°)
